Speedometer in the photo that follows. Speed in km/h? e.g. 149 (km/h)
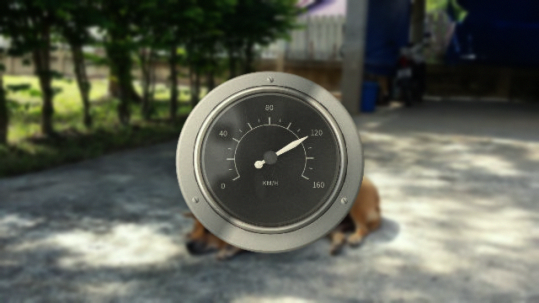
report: 120 (km/h)
